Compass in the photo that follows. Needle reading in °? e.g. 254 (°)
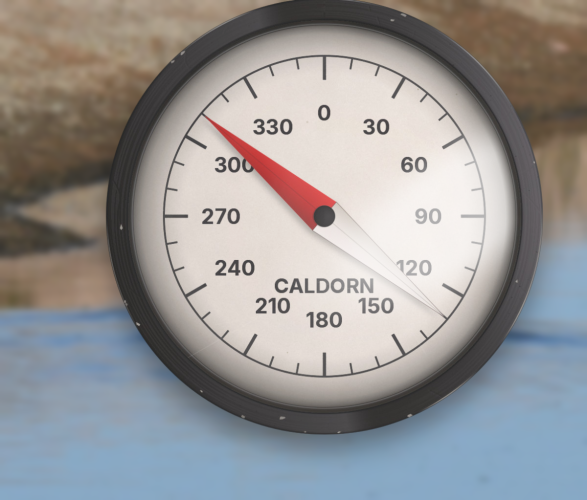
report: 310 (°)
